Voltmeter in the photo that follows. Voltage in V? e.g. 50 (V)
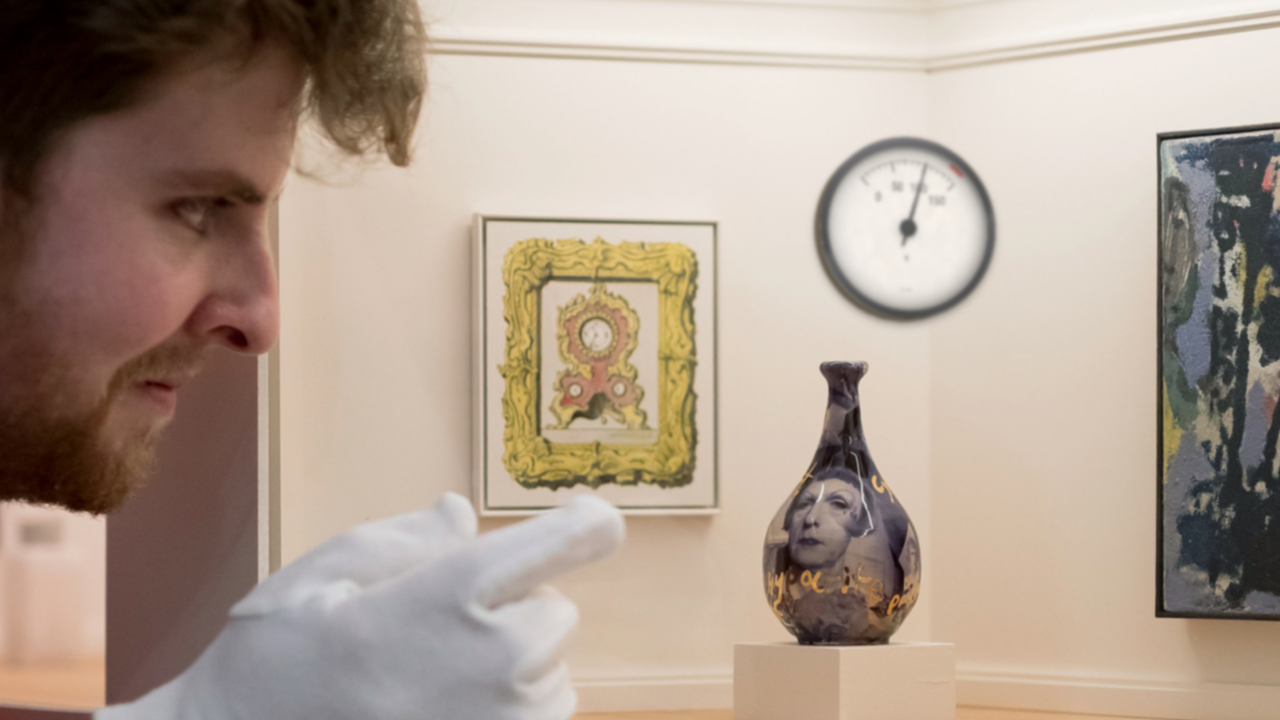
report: 100 (V)
